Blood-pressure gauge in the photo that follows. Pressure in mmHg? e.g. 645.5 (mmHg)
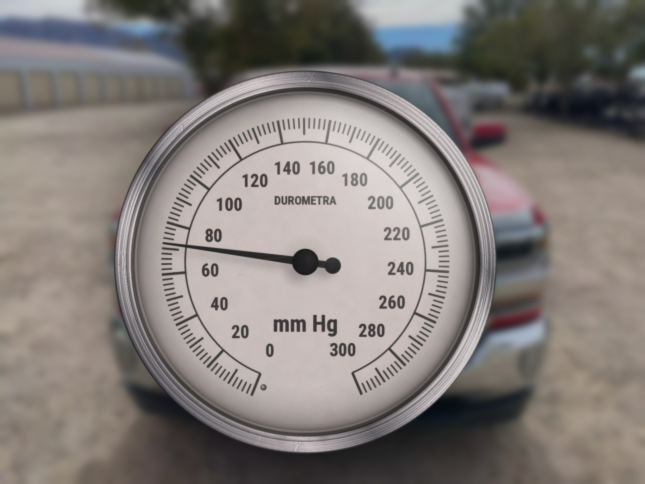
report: 72 (mmHg)
